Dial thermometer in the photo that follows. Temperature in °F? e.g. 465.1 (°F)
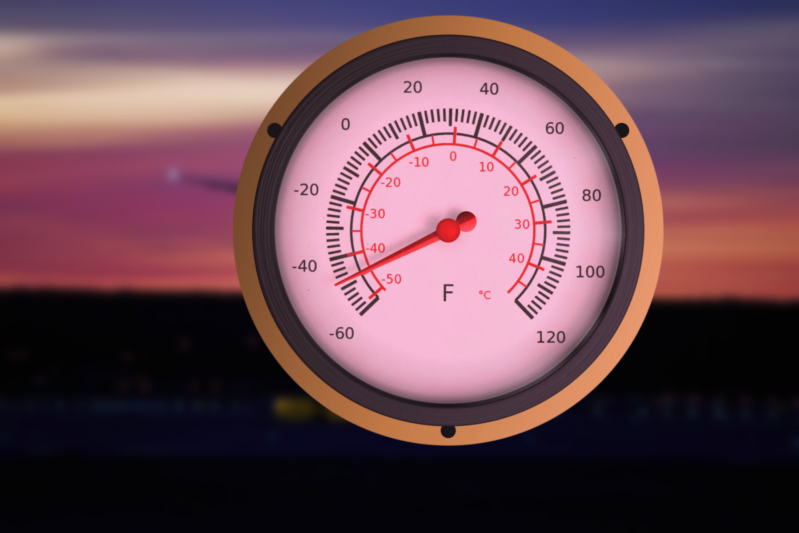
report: -48 (°F)
